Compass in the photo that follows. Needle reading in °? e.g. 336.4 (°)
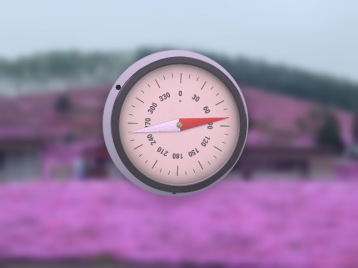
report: 80 (°)
